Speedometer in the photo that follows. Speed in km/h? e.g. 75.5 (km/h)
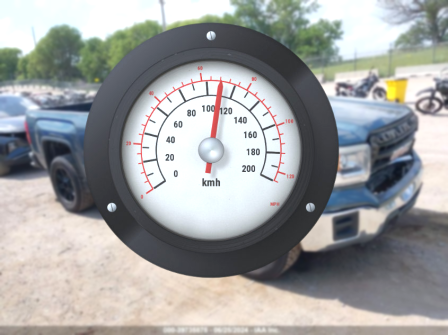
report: 110 (km/h)
